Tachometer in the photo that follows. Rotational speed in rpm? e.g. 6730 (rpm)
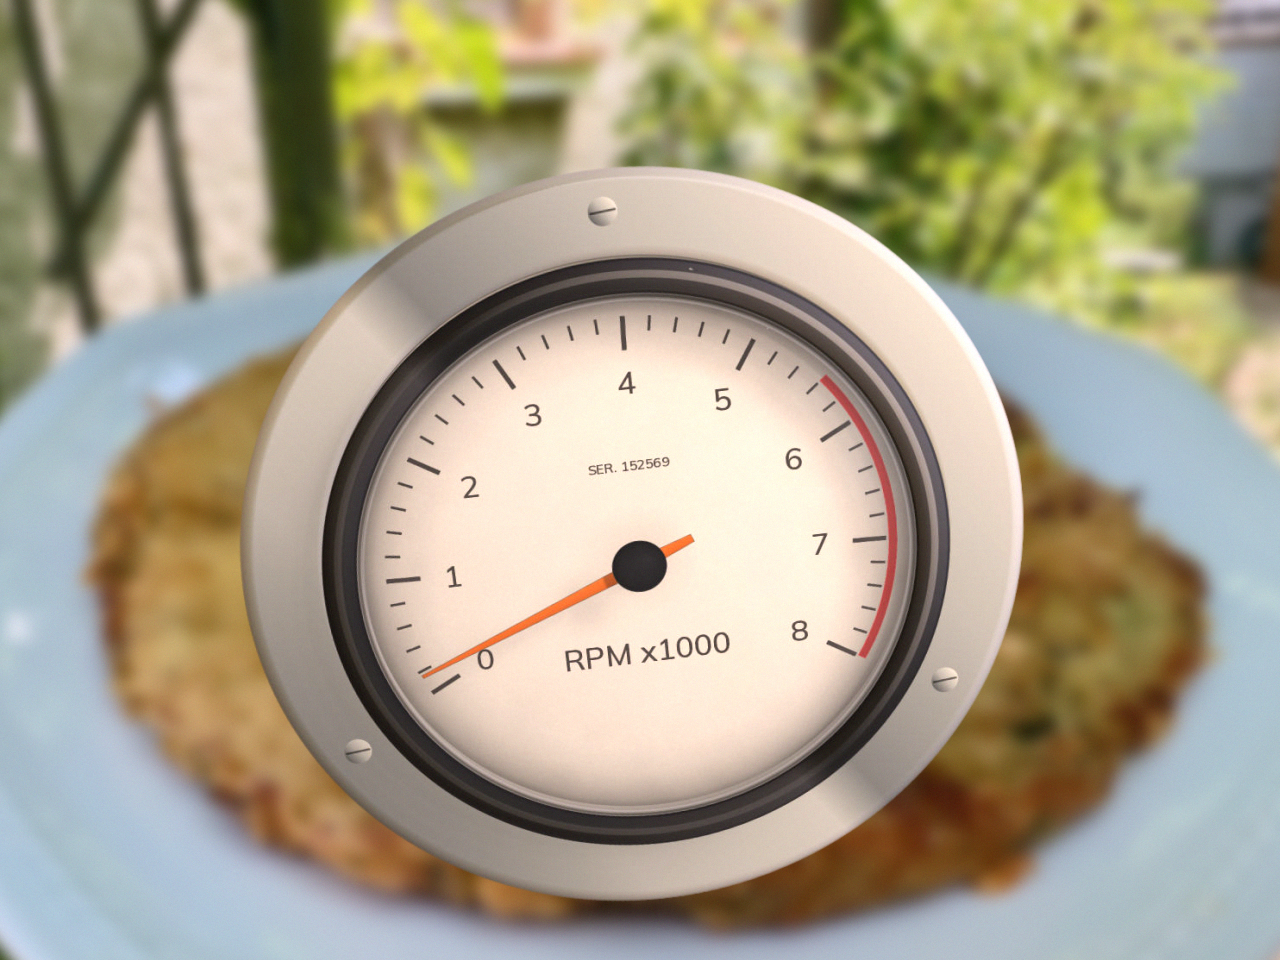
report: 200 (rpm)
